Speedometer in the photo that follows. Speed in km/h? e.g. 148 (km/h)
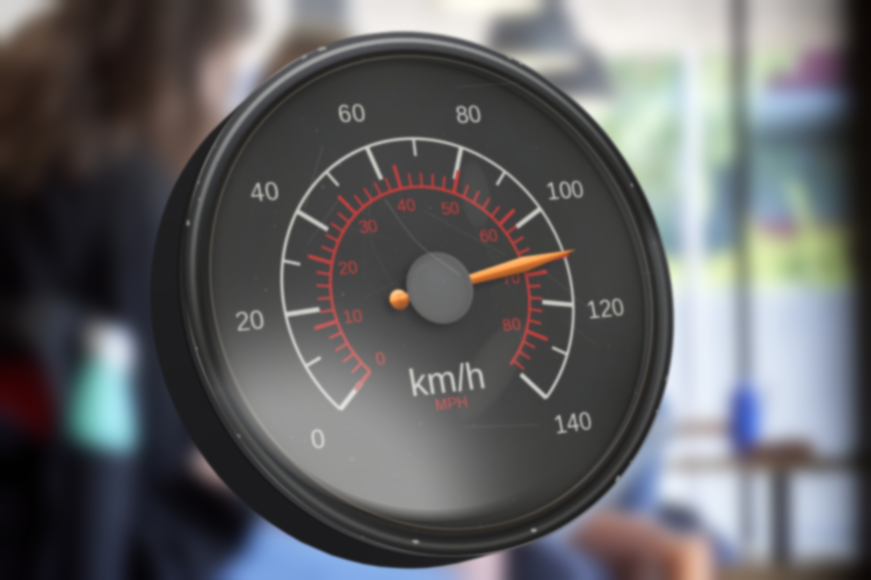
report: 110 (km/h)
